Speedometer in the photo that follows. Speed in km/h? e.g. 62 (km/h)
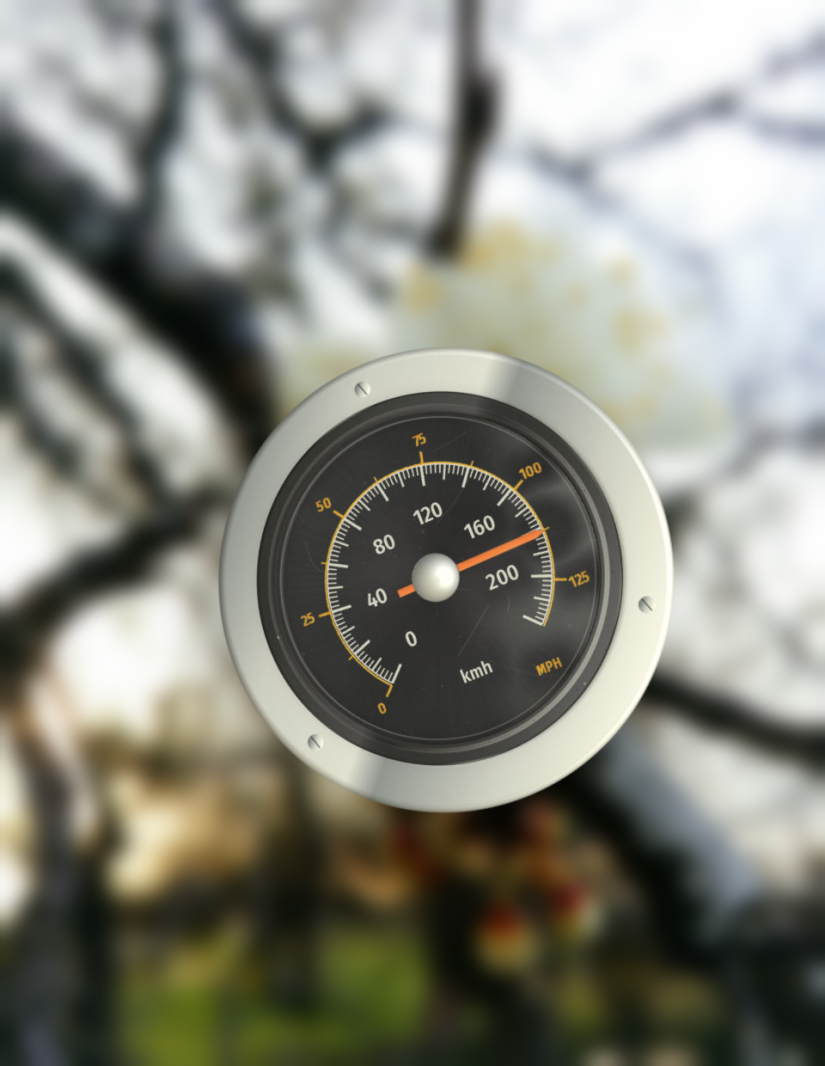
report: 182 (km/h)
